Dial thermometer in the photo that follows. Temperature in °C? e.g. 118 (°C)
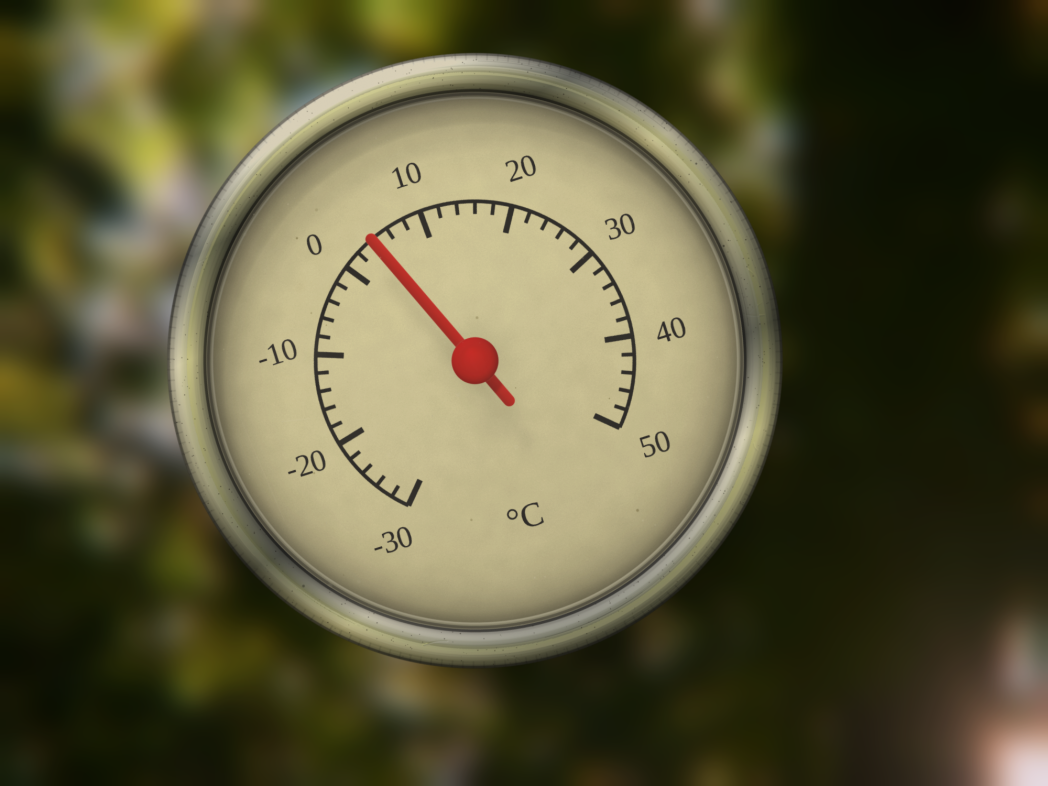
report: 4 (°C)
